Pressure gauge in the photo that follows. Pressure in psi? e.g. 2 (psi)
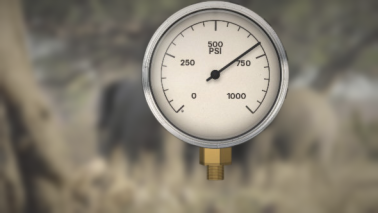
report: 700 (psi)
